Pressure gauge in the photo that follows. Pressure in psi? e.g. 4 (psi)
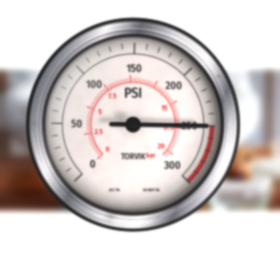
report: 250 (psi)
